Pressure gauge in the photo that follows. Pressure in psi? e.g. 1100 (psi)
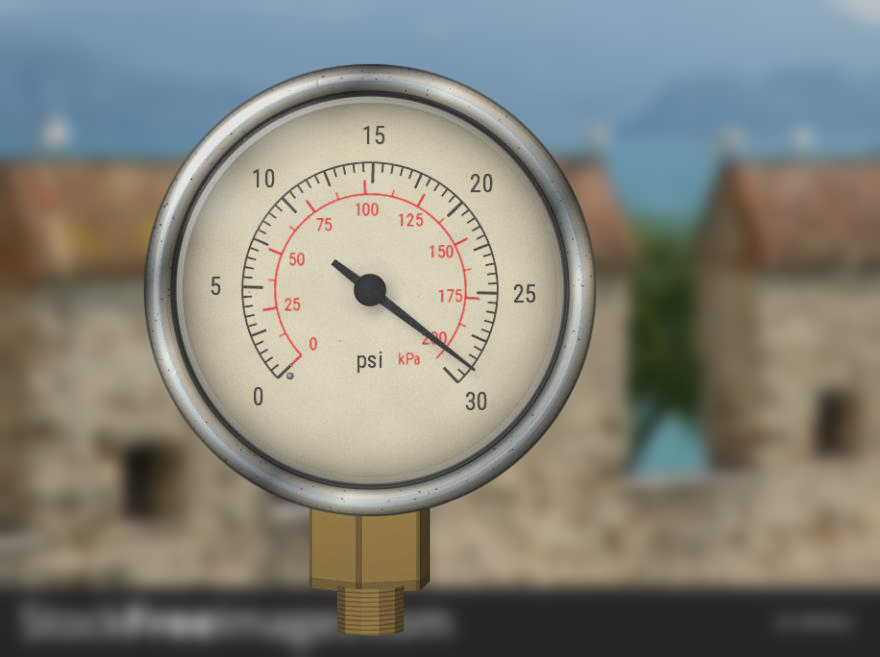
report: 29 (psi)
